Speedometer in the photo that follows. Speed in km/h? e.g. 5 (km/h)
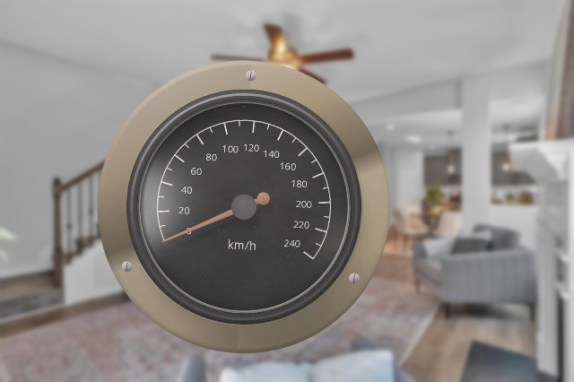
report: 0 (km/h)
